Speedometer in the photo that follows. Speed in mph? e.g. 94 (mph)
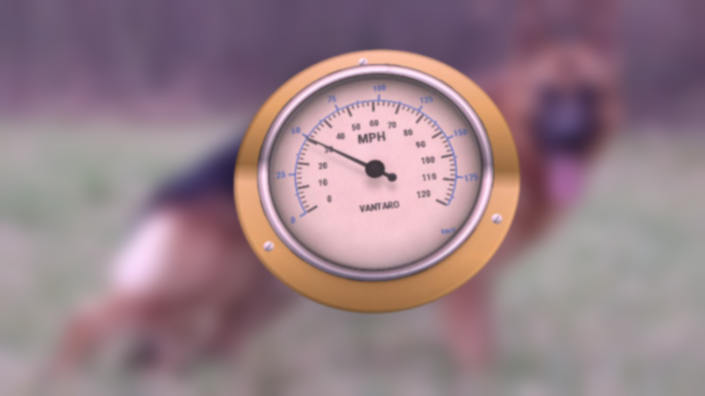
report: 30 (mph)
